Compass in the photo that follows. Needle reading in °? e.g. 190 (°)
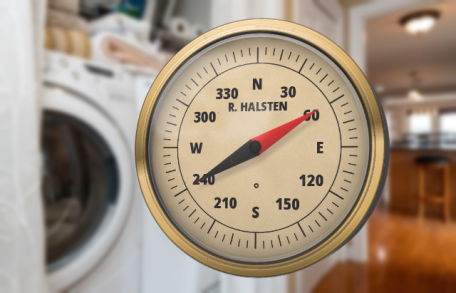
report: 60 (°)
